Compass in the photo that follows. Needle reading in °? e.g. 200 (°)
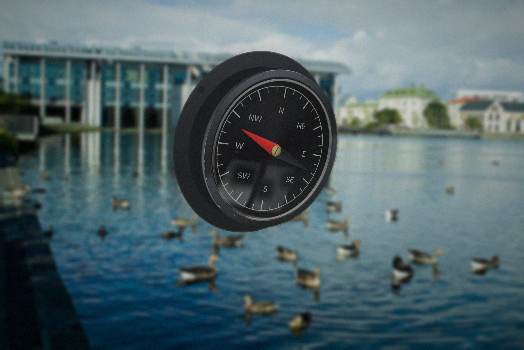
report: 290 (°)
